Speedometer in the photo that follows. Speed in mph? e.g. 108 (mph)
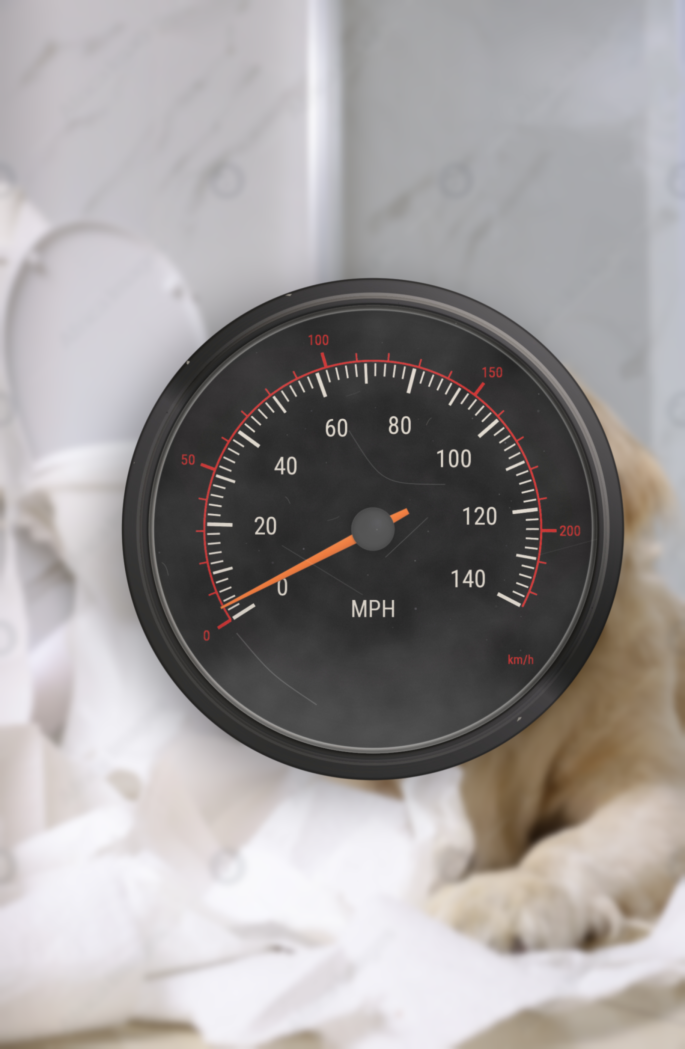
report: 3 (mph)
